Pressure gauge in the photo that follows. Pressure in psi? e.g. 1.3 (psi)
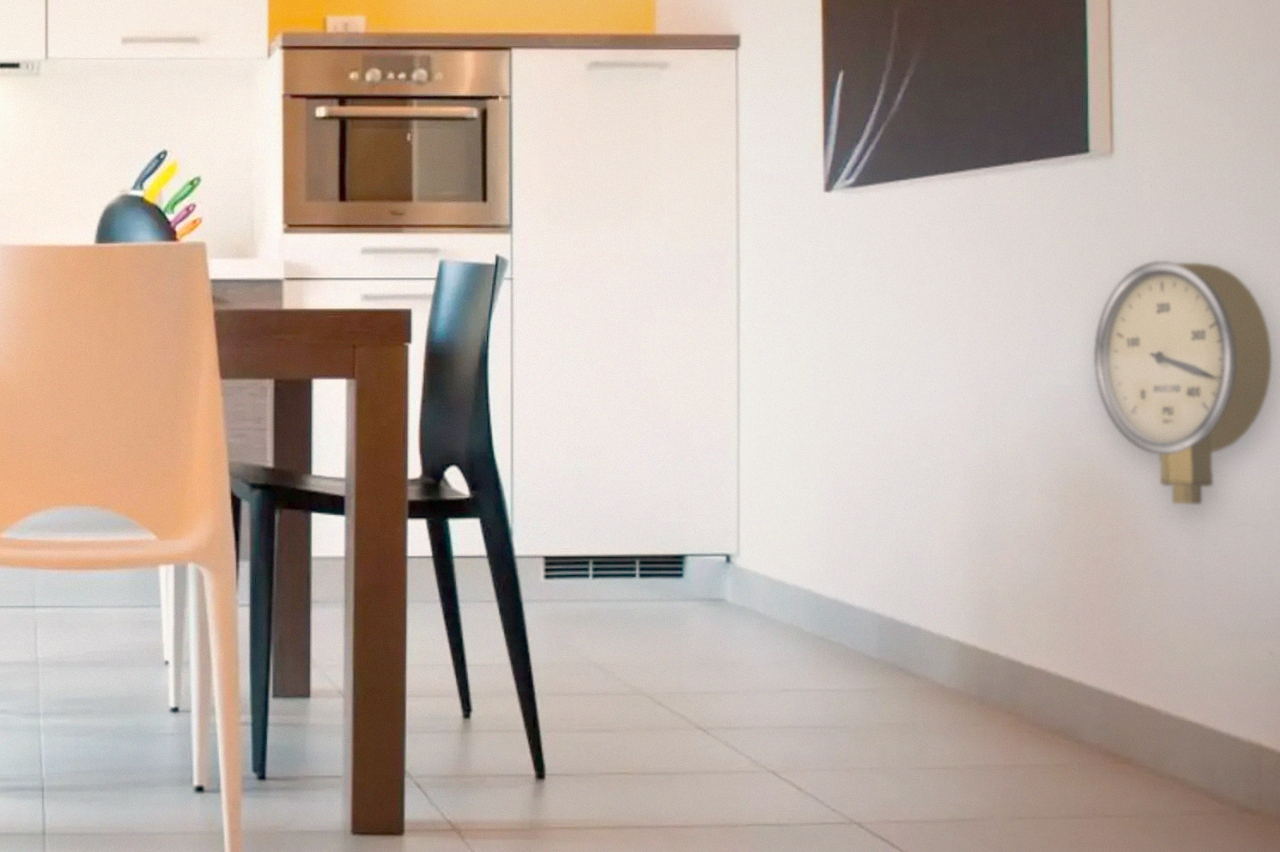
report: 360 (psi)
